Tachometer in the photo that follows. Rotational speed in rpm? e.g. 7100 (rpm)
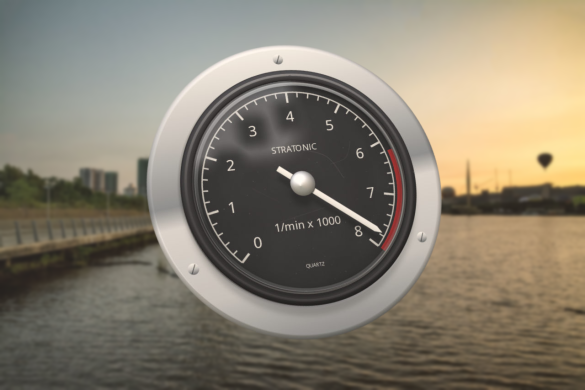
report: 7800 (rpm)
